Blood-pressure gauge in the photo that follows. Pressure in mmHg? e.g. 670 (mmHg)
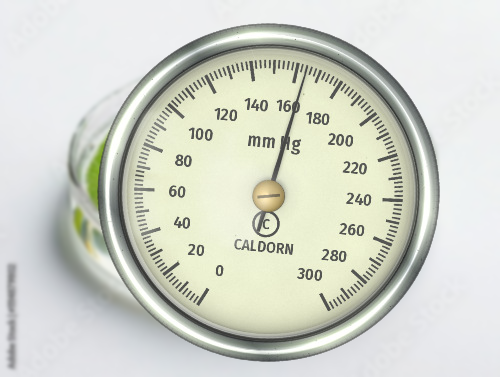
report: 164 (mmHg)
